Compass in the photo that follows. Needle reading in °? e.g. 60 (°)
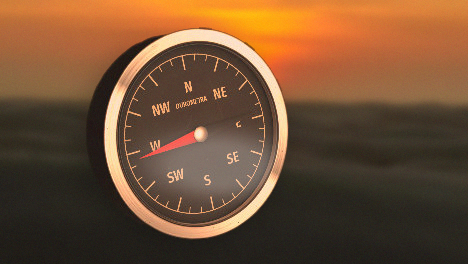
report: 265 (°)
